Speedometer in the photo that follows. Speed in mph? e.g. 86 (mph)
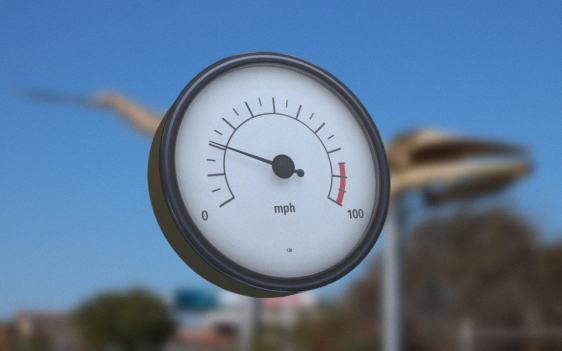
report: 20 (mph)
